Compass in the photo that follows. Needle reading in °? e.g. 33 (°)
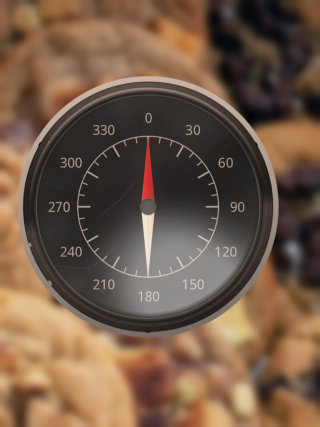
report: 0 (°)
